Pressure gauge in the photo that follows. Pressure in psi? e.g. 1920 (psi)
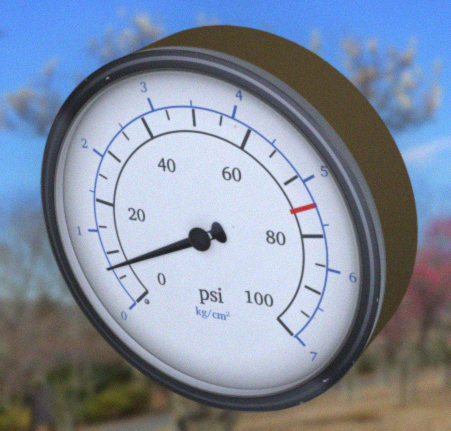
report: 7.5 (psi)
